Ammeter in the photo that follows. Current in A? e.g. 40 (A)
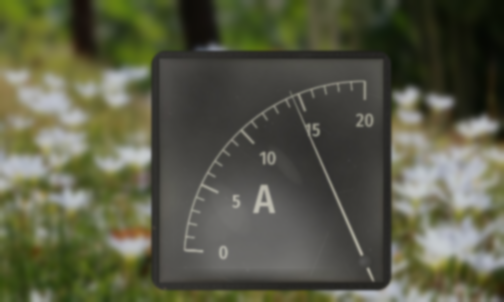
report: 14.5 (A)
